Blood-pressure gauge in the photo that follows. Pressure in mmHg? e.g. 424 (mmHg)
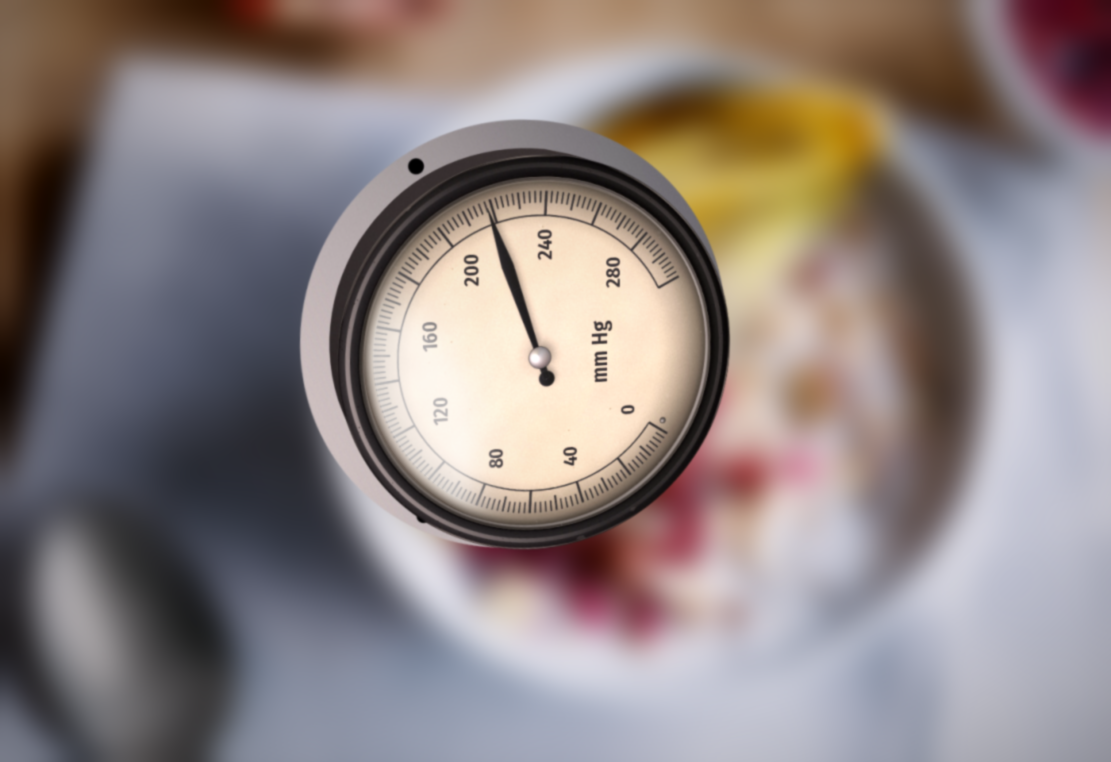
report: 218 (mmHg)
